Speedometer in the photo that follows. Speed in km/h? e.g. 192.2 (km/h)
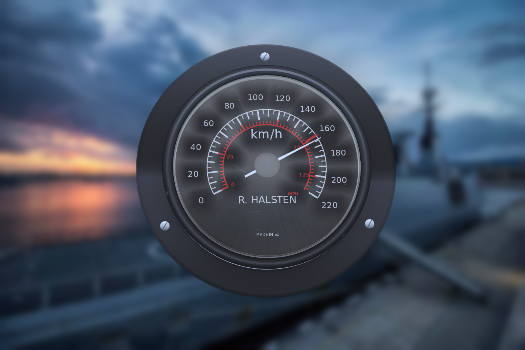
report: 165 (km/h)
